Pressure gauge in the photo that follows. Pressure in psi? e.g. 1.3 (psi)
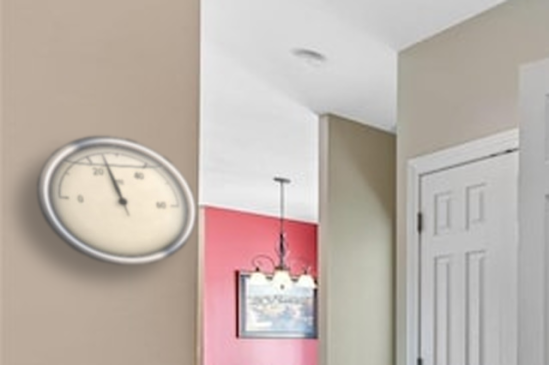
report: 25 (psi)
